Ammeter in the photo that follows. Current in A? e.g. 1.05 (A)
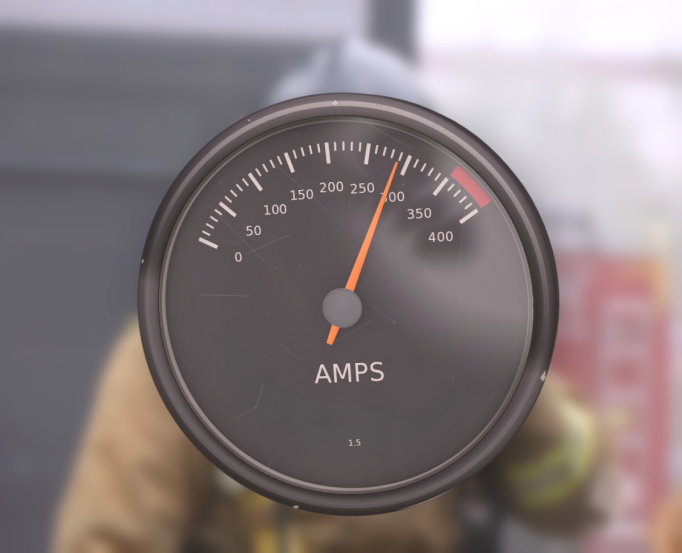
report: 290 (A)
